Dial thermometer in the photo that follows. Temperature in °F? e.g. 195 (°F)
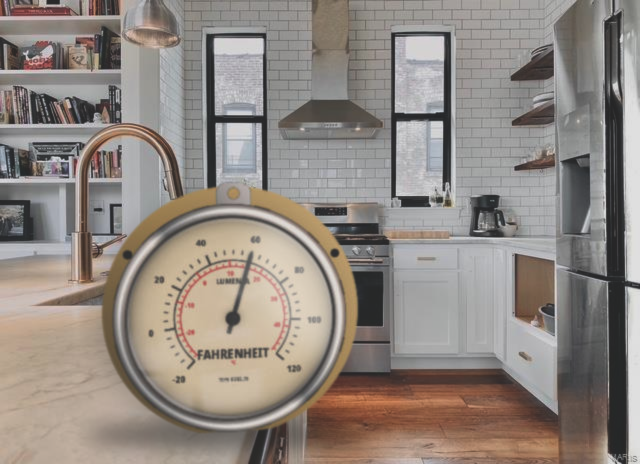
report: 60 (°F)
